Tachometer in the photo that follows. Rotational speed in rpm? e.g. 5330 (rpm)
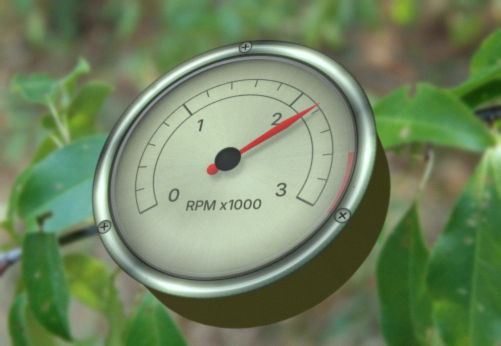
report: 2200 (rpm)
